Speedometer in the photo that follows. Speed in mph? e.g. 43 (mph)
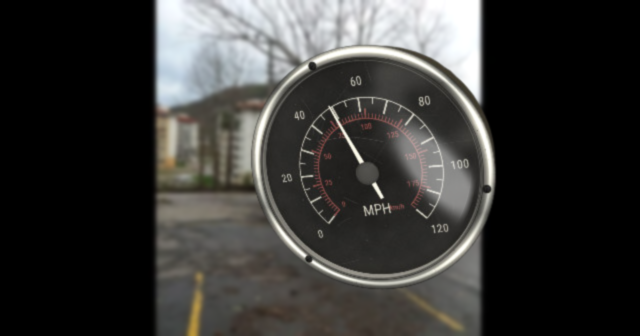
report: 50 (mph)
